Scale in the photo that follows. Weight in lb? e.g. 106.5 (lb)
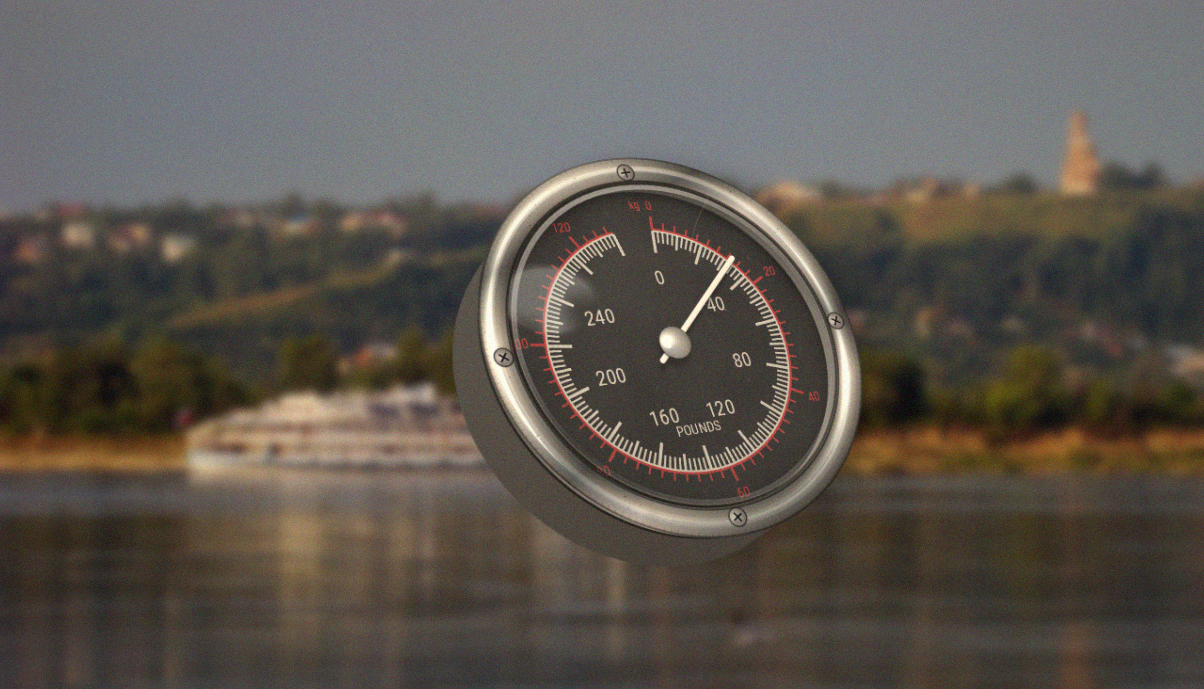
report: 32 (lb)
